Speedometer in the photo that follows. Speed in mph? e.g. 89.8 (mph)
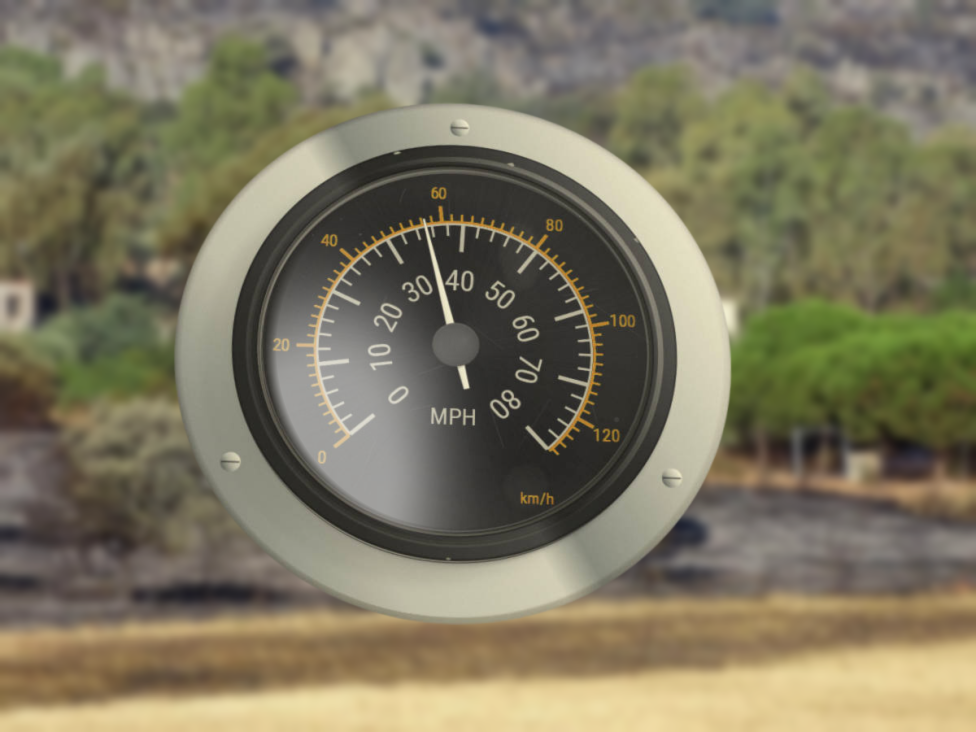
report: 35 (mph)
